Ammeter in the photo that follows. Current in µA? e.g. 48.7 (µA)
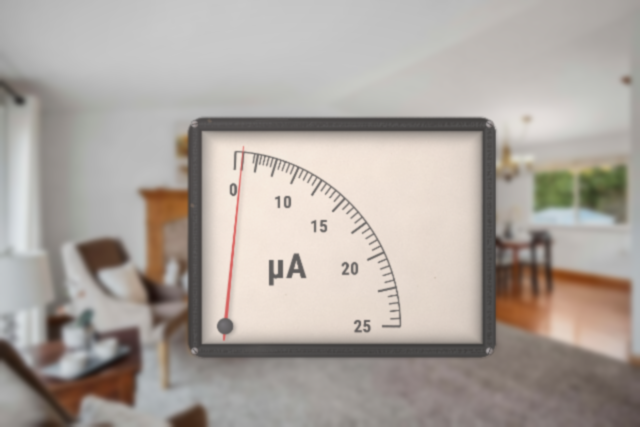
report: 2.5 (µA)
